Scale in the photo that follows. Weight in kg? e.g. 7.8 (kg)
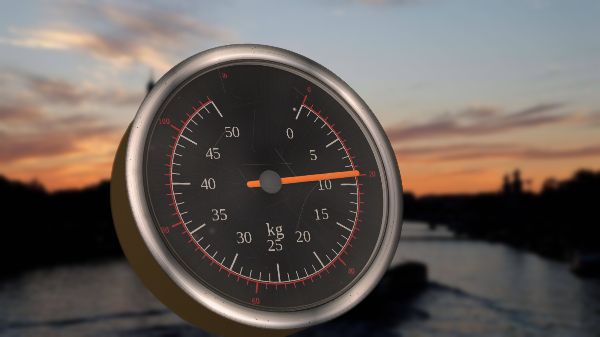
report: 9 (kg)
